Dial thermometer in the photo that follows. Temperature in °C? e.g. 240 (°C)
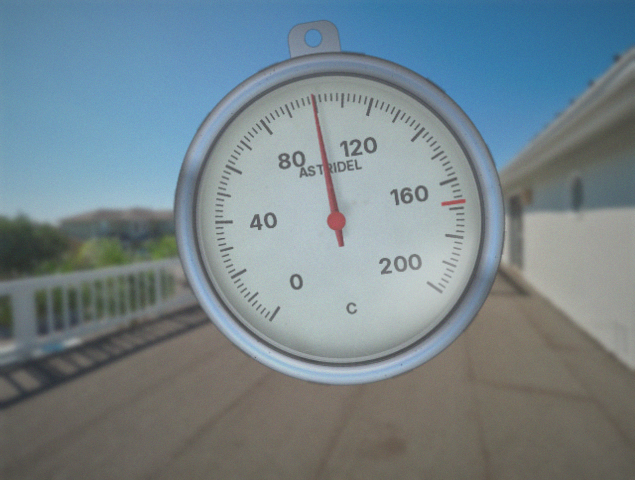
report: 100 (°C)
